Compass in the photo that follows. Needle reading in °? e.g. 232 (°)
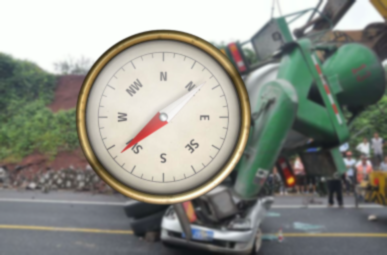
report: 230 (°)
